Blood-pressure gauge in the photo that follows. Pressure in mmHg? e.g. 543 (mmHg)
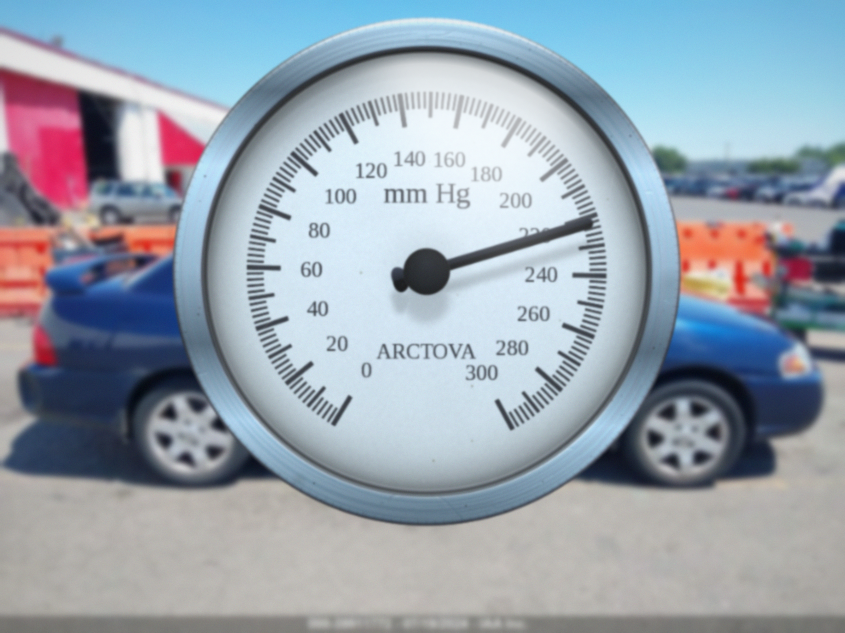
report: 222 (mmHg)
